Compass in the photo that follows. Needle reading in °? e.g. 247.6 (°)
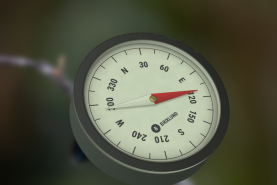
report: 112.5 (°)
